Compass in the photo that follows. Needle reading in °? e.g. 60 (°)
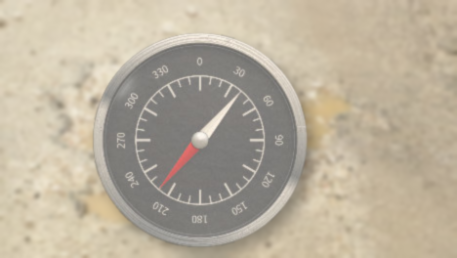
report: 220 (°)
